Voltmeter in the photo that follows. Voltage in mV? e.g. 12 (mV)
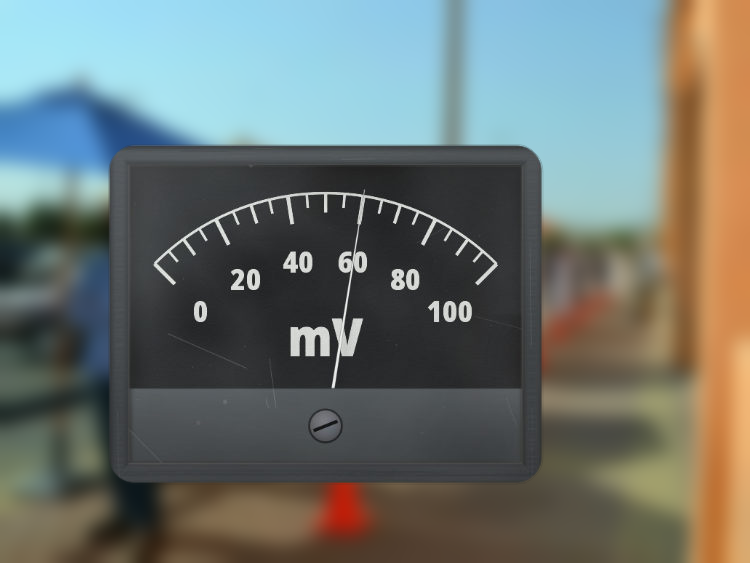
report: 60 (mV)
